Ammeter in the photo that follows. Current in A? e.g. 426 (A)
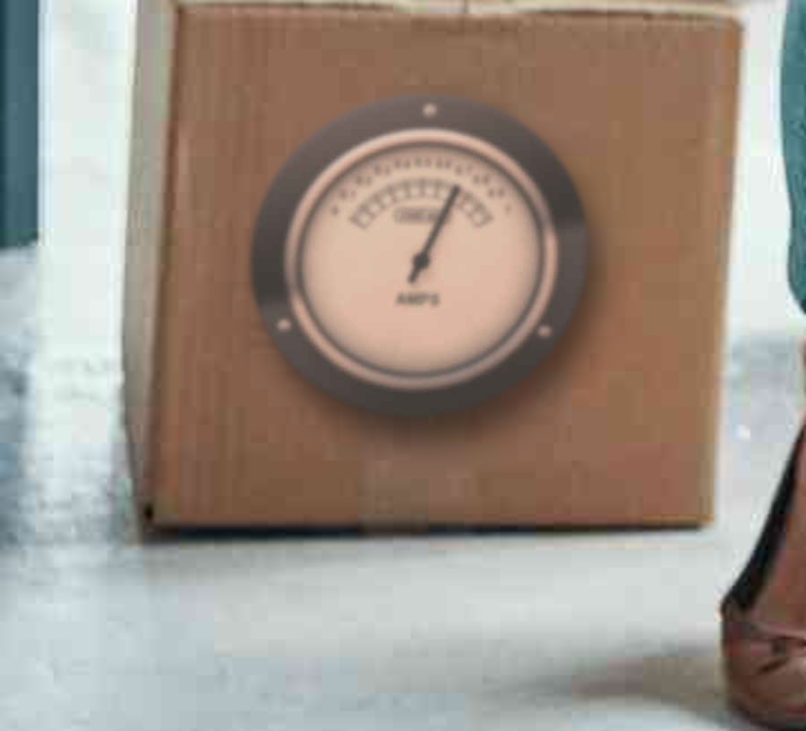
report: 0.7 (A)
